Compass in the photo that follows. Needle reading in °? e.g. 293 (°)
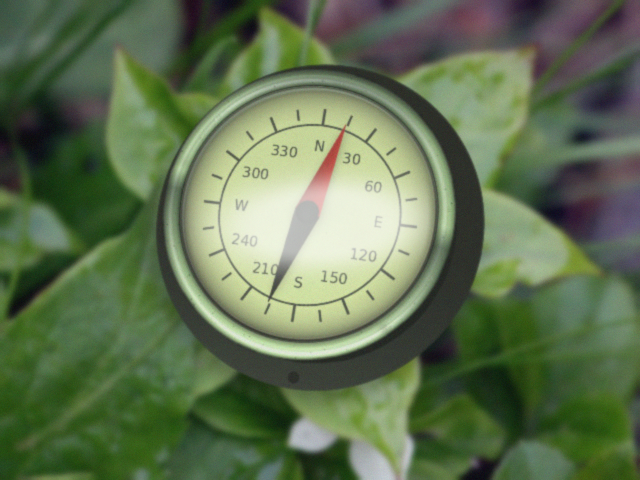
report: 15 (°)
